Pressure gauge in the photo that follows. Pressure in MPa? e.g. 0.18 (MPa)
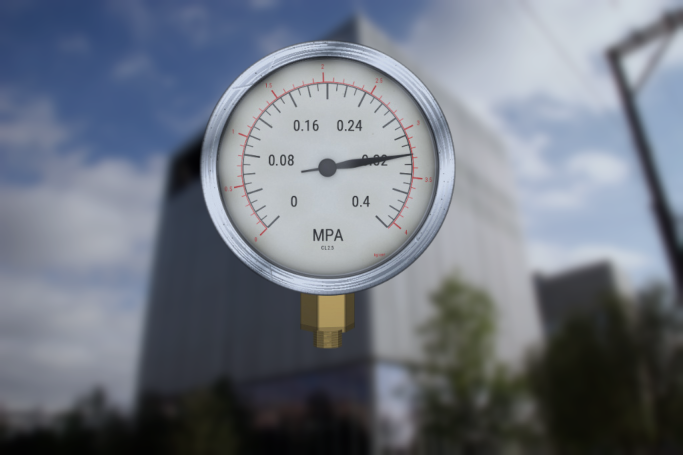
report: 0.32 (MPa)
